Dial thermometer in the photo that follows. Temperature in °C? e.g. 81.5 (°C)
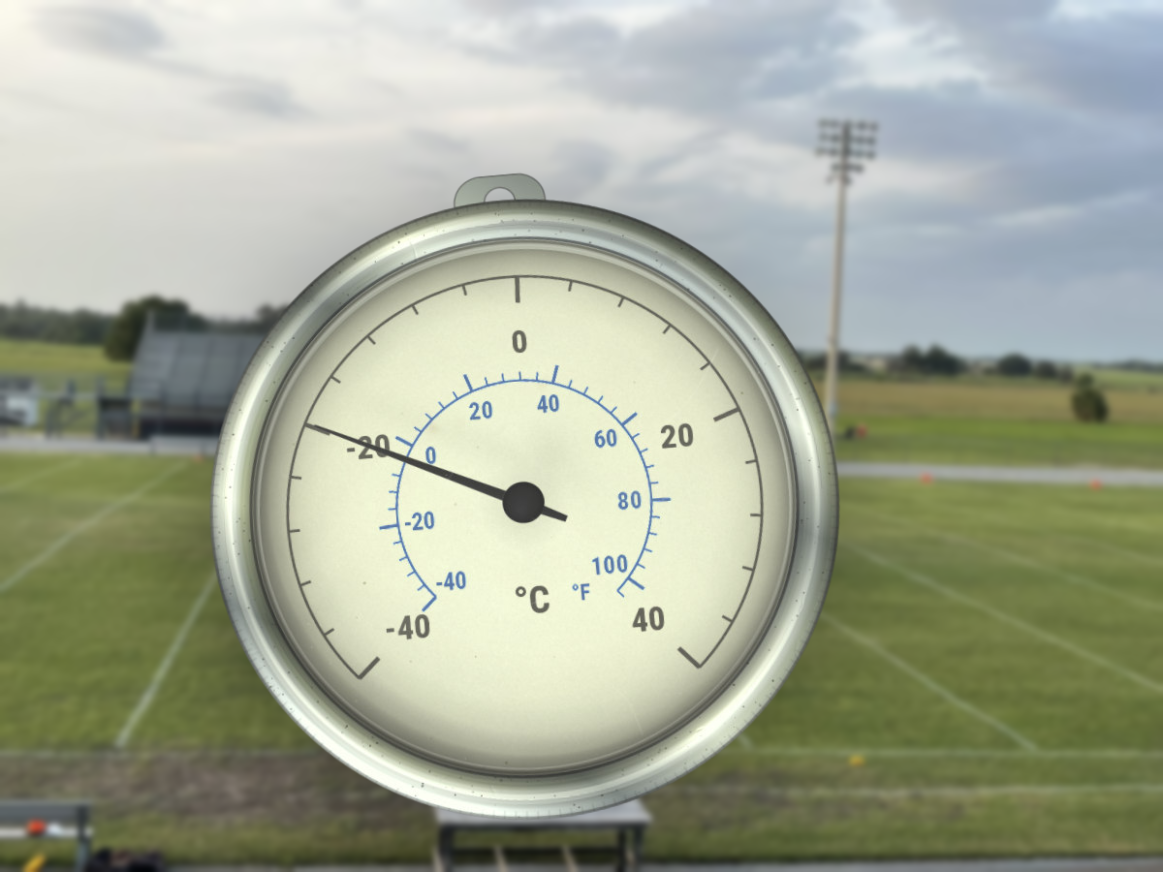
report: -20 (°C)
